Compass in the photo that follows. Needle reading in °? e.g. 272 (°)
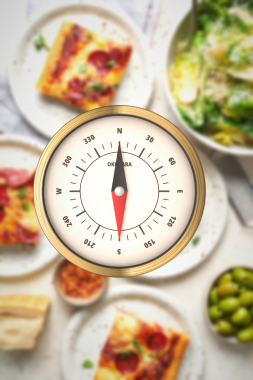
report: 180 (°)
